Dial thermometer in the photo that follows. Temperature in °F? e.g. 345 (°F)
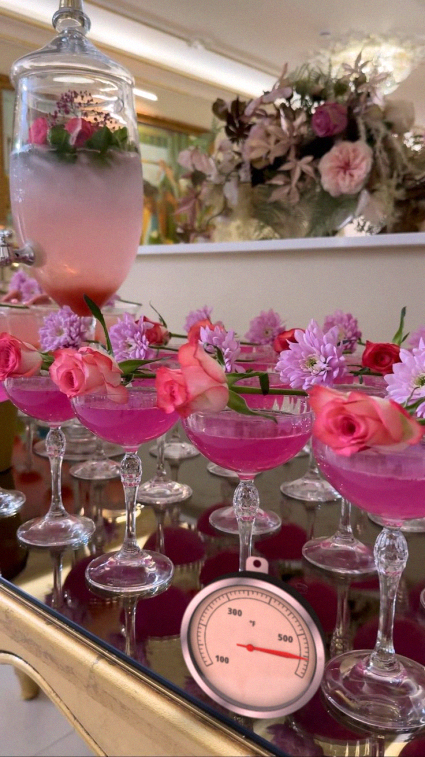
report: 550 (°F)
